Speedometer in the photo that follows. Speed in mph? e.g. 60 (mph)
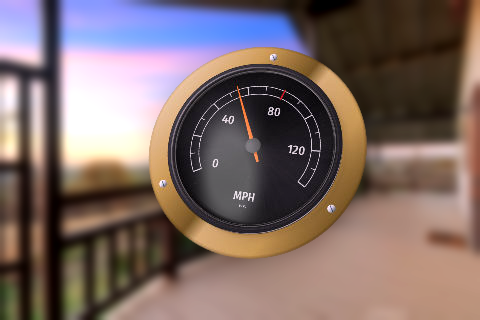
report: 55 (mph)
